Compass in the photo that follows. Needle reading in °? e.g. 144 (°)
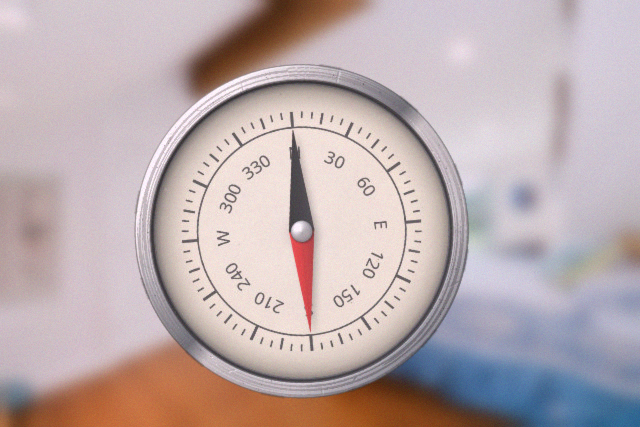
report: 180 (°)
